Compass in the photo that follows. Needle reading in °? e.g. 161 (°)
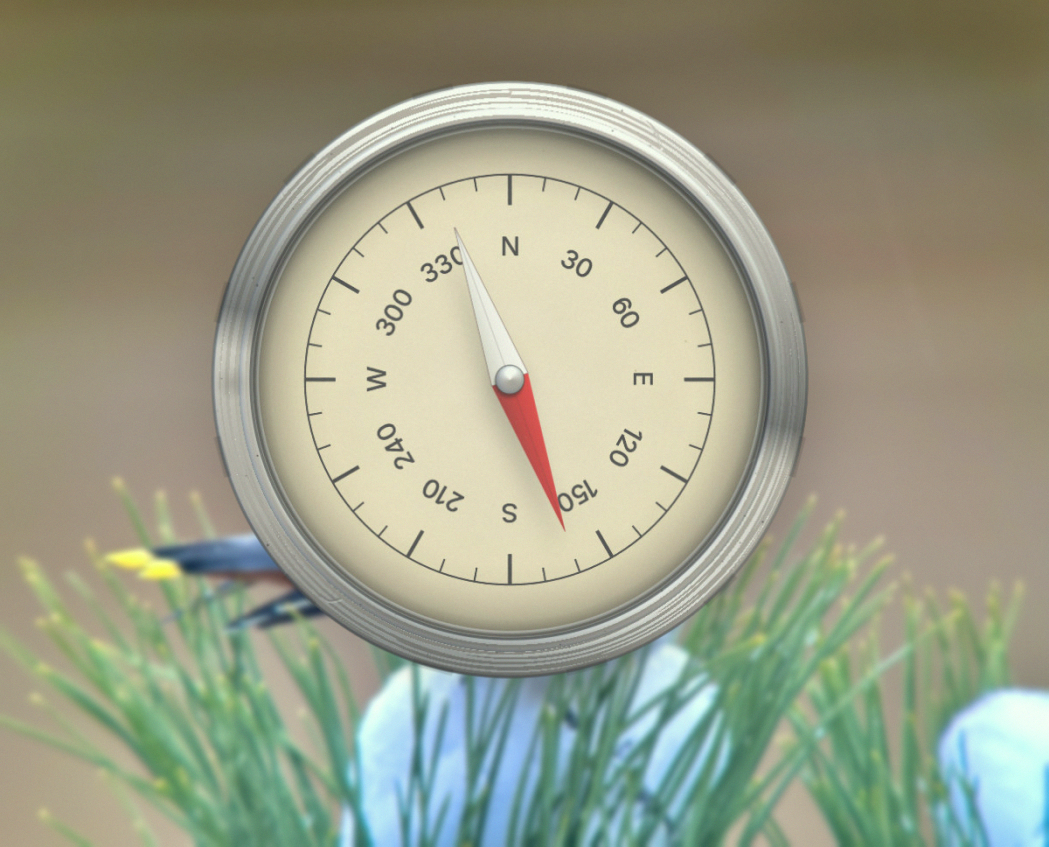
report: 160 (°)
